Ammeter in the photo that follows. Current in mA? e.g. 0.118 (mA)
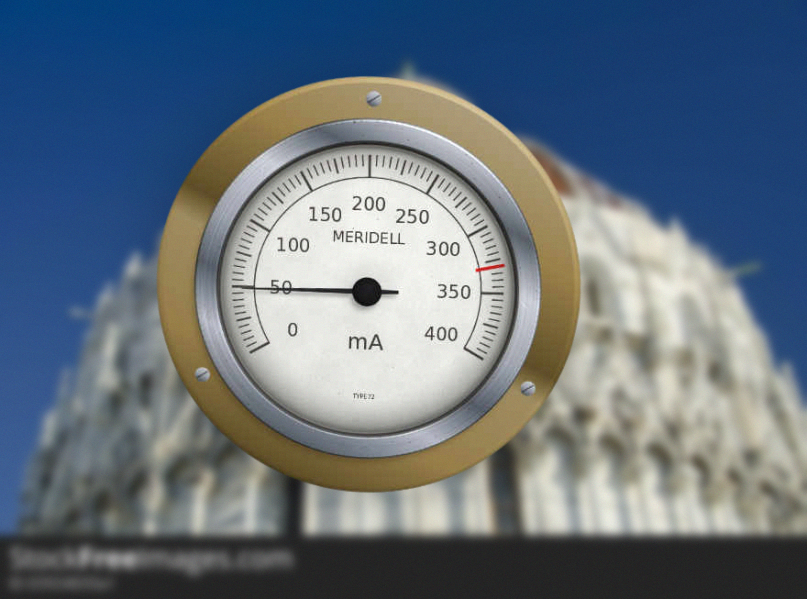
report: 50 (mA)
